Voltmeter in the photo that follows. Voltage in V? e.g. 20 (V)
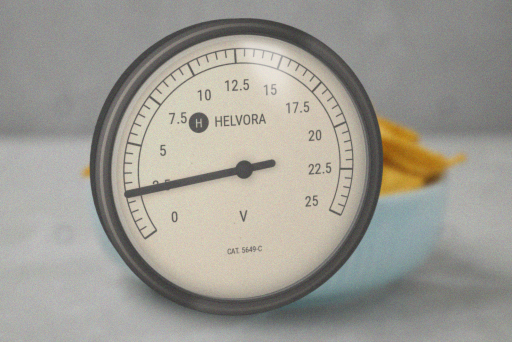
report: 2.5 (V)
